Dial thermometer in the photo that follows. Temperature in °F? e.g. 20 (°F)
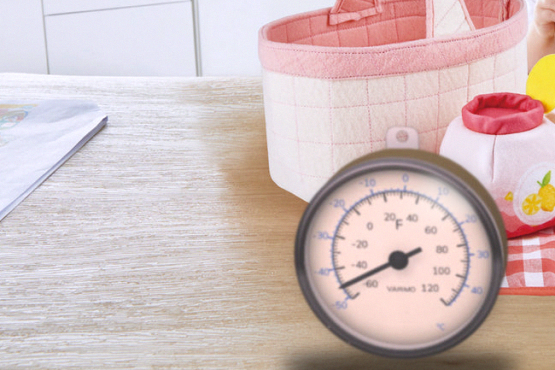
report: -50 (°F)
